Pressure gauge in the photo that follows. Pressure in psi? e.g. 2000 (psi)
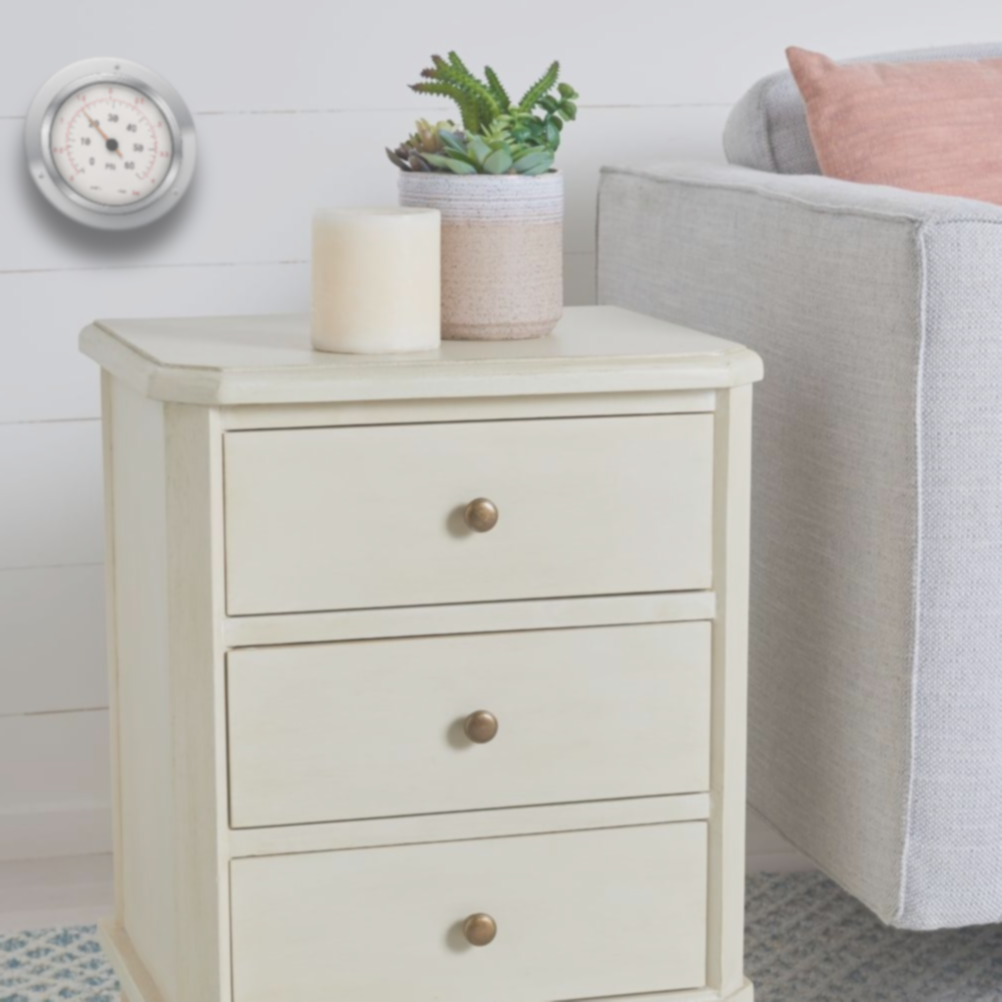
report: 20 (psi)
